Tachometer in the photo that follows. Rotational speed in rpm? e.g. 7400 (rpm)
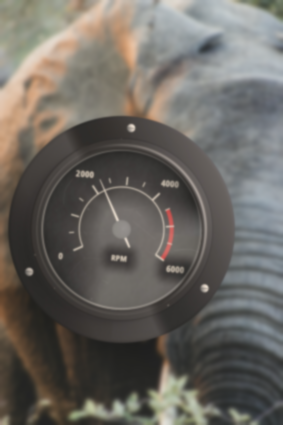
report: 2250 (rpm)
